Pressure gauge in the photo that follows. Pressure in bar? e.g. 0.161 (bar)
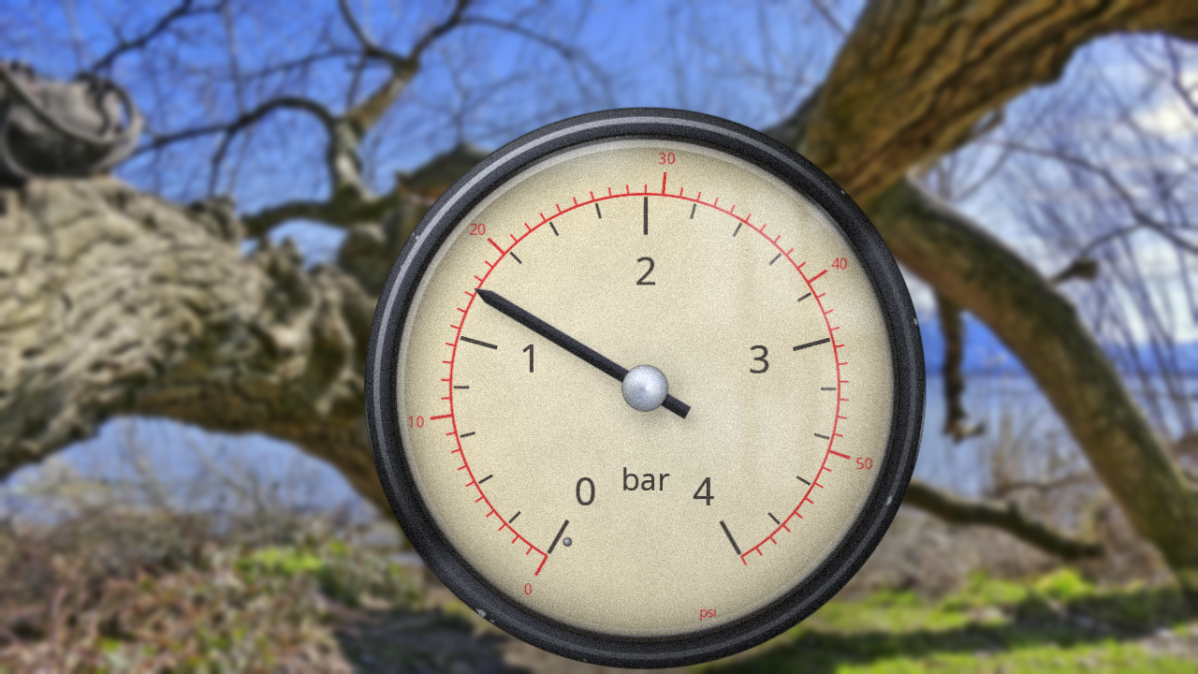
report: 1.2 (bar)
